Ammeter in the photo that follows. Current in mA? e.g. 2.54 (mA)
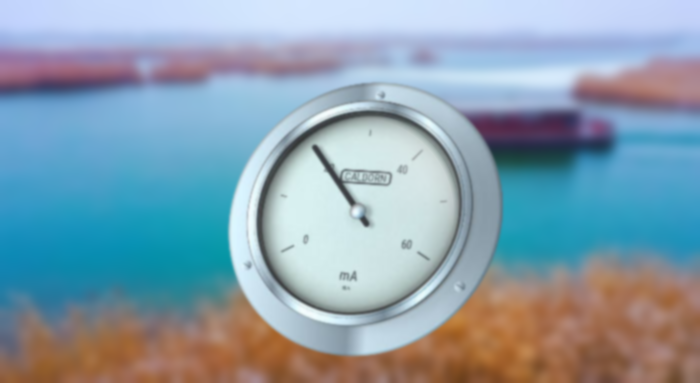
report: 20 (mA)
